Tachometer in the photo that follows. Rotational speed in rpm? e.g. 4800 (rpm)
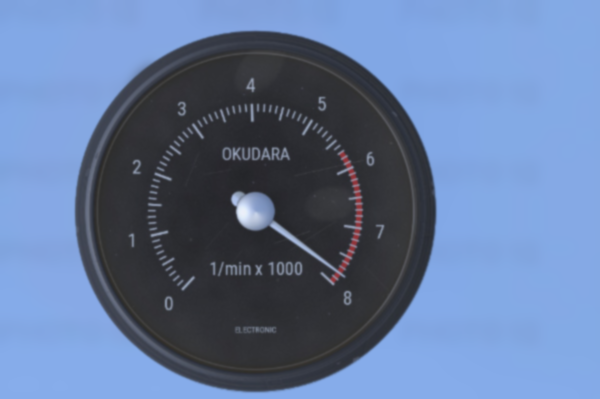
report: 7800 (rpm)
